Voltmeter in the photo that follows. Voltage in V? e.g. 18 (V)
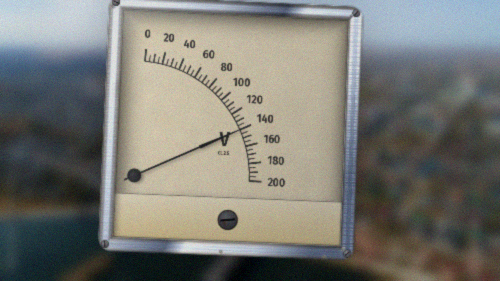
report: 140 (V)
